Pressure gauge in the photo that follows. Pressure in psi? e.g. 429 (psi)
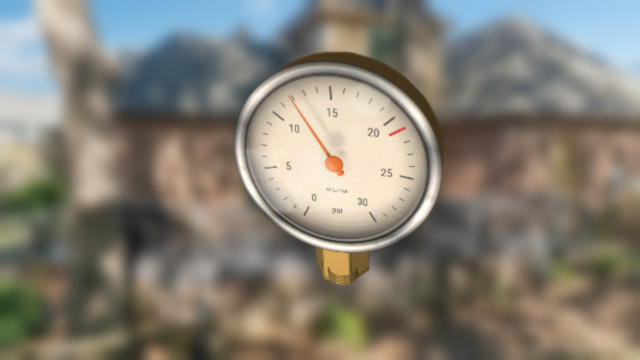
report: 12 (psi)
